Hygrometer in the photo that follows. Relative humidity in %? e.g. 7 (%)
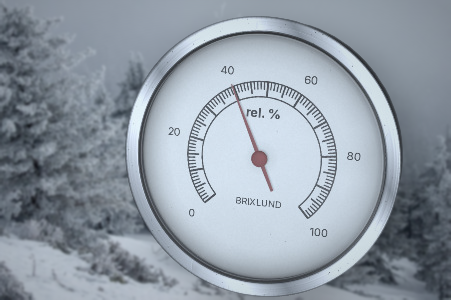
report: 40 (%)
